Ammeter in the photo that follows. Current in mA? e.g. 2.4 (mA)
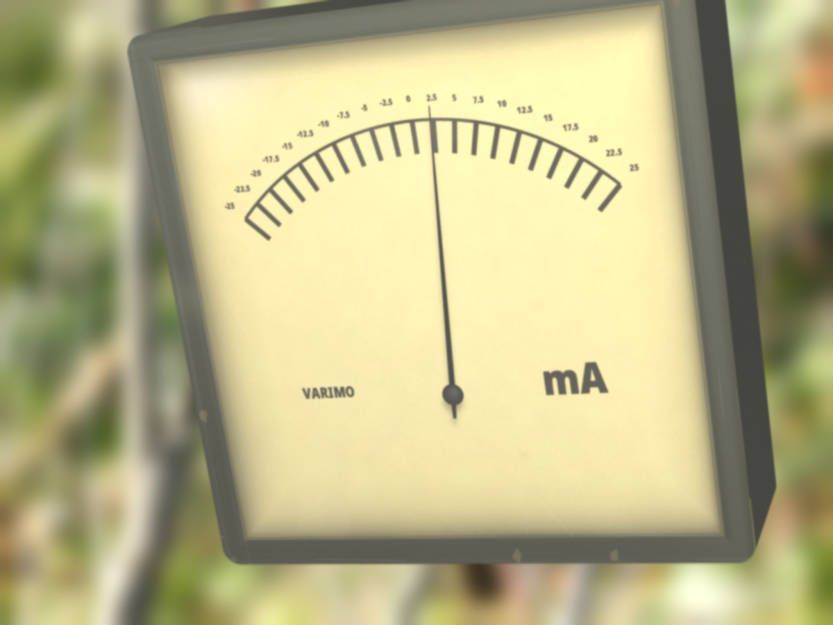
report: 2.5 (mA)
